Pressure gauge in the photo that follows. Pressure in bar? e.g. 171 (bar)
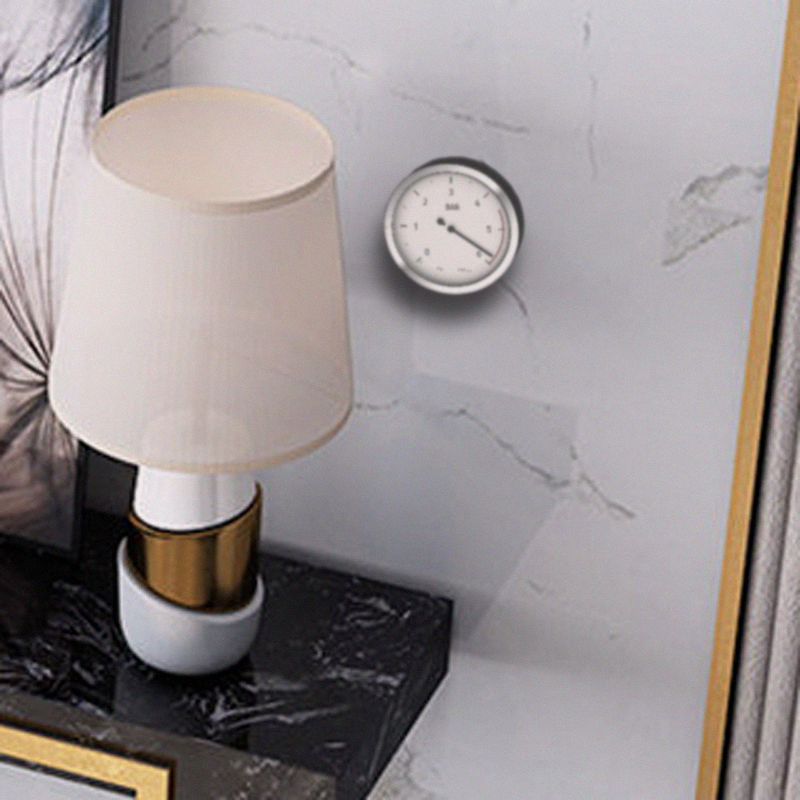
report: 5.75 (bar)
